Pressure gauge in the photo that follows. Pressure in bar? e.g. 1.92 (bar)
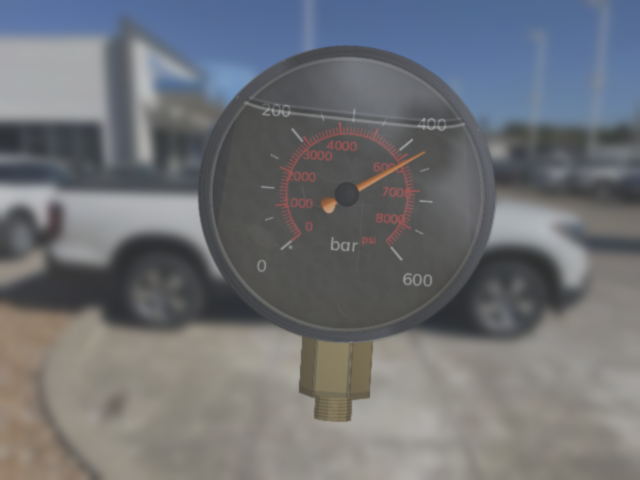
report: 425 (bar)
